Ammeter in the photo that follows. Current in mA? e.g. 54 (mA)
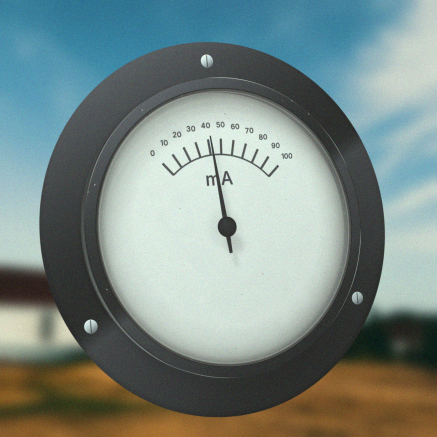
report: 40 (mA)
